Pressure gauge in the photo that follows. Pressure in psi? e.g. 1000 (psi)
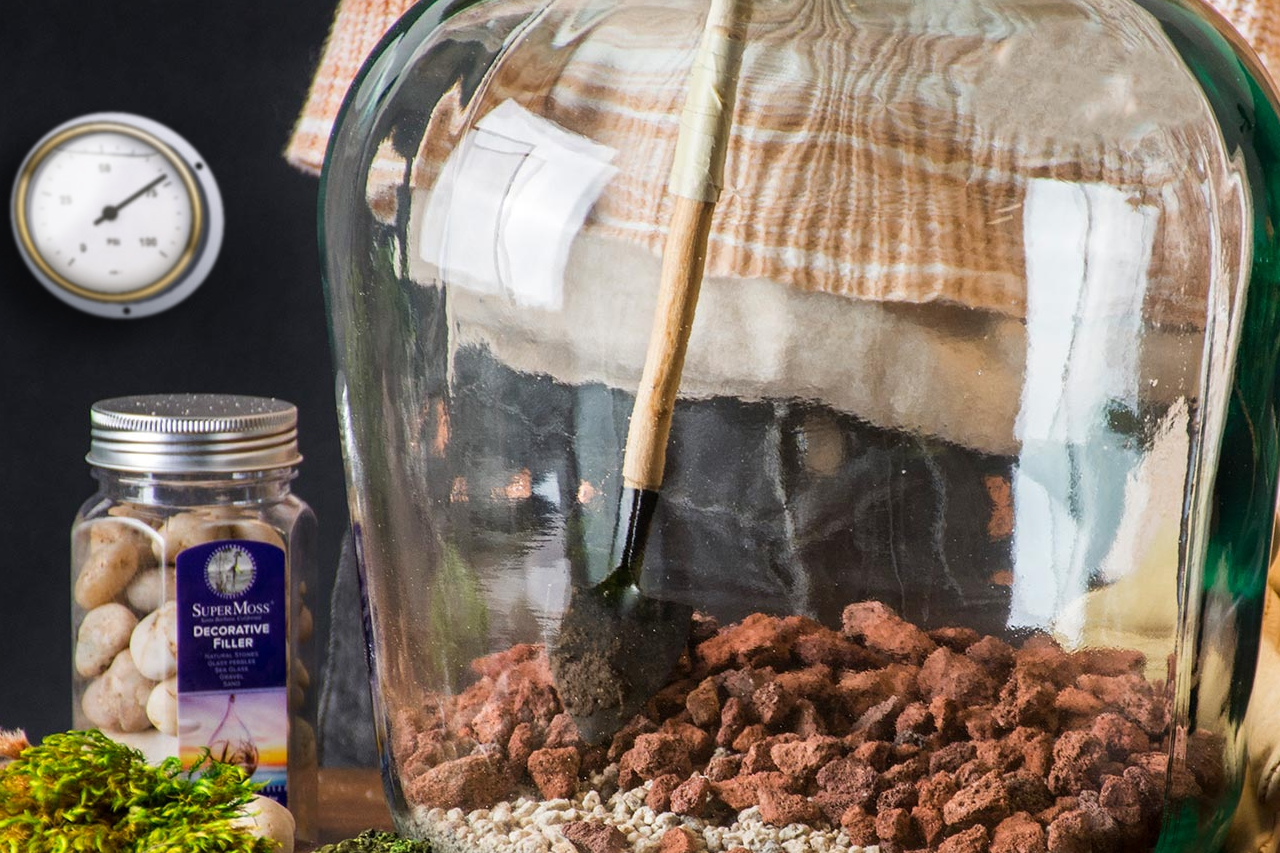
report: 72.5 (psi)
